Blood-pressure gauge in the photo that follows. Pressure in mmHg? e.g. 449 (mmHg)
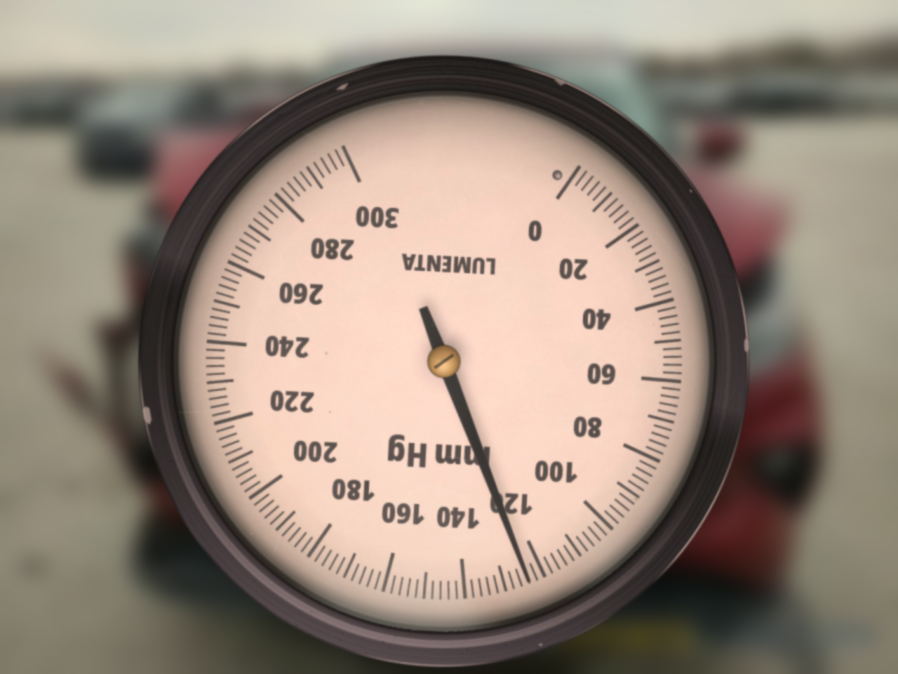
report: 124 (mmHg)
